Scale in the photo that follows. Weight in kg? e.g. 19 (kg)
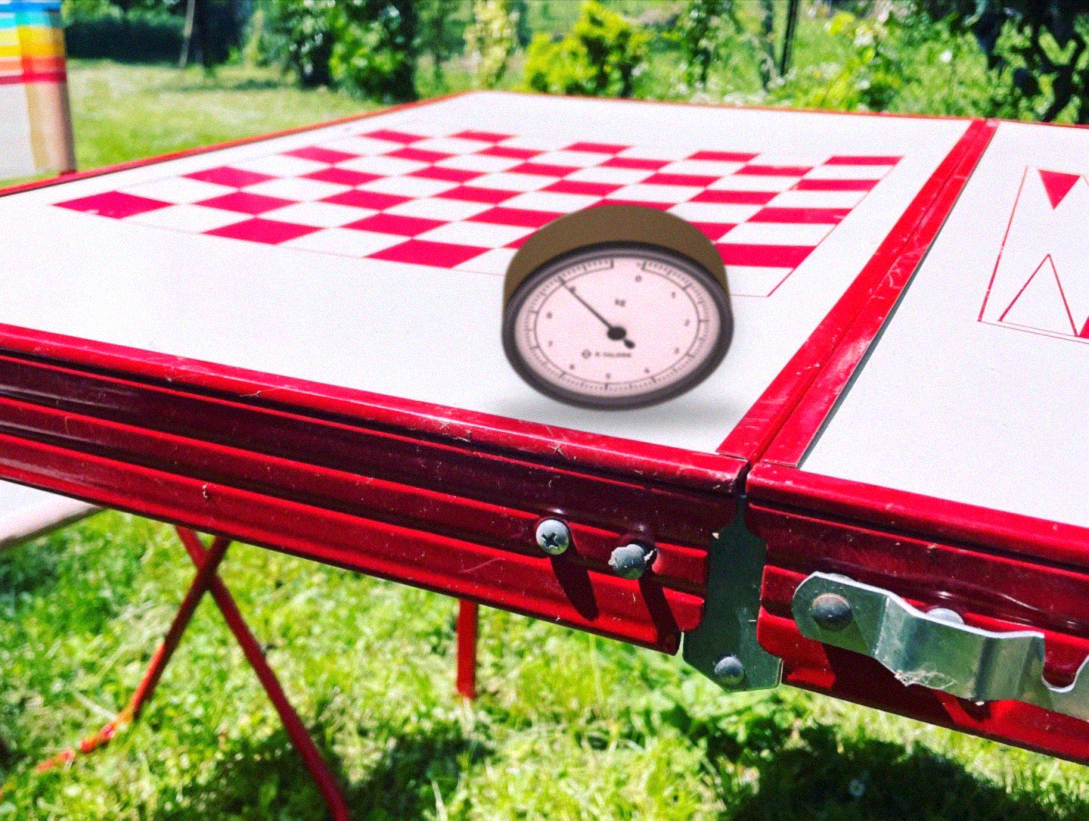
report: 9 (kg)
